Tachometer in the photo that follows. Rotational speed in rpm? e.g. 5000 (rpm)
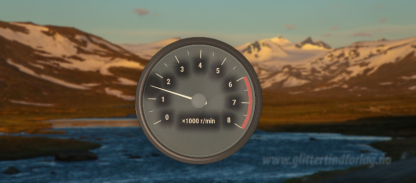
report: 1500 (rpm)
